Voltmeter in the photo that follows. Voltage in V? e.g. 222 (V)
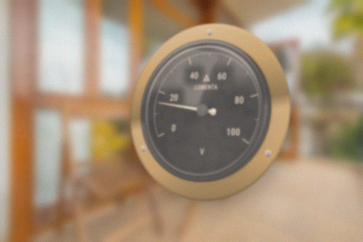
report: 15 (V)
